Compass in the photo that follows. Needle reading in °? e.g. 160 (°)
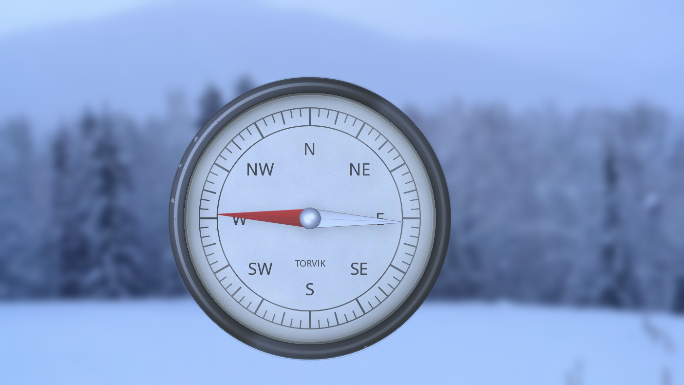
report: 272.5 (°)
